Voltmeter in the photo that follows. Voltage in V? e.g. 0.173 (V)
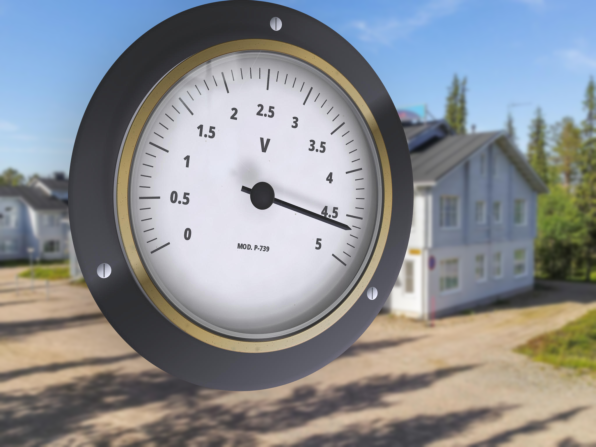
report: 4.65 (V)
